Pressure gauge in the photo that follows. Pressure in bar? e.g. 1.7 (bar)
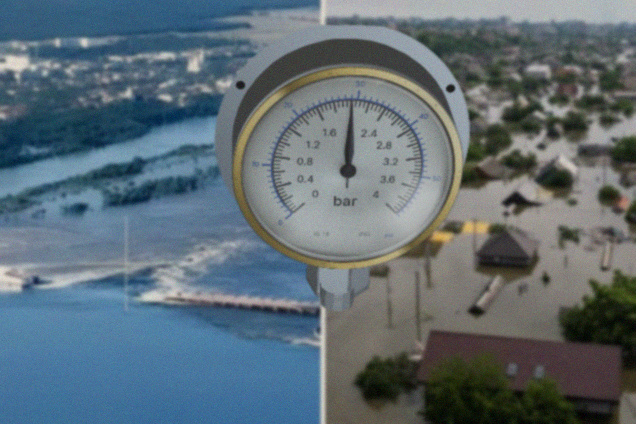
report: 2 (bar)
